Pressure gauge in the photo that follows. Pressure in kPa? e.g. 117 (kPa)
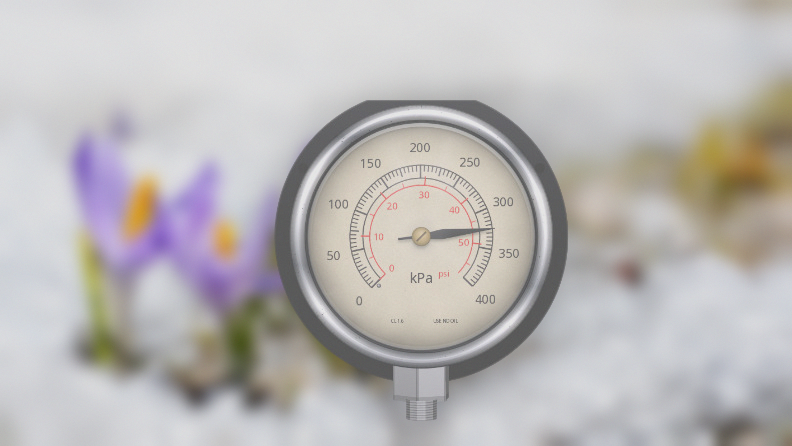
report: 325 (kPa)
